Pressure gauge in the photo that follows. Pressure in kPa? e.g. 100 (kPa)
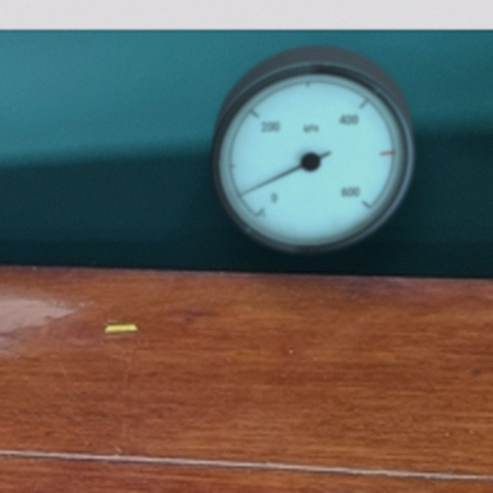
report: 50 (kPa)
